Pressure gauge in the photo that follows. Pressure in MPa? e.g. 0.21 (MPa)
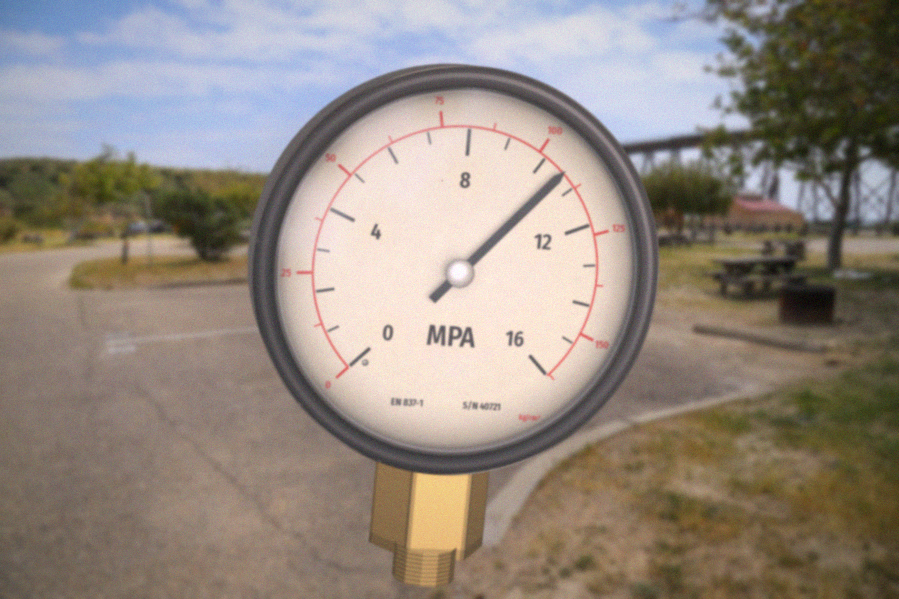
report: 10.5 (MPa)
